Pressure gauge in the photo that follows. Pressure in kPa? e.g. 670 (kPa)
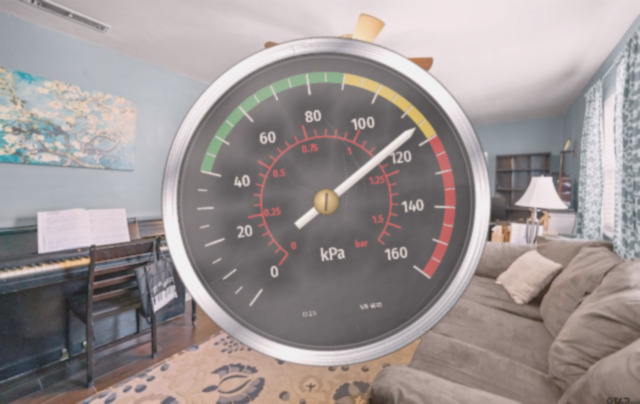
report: 115 (kPa)
